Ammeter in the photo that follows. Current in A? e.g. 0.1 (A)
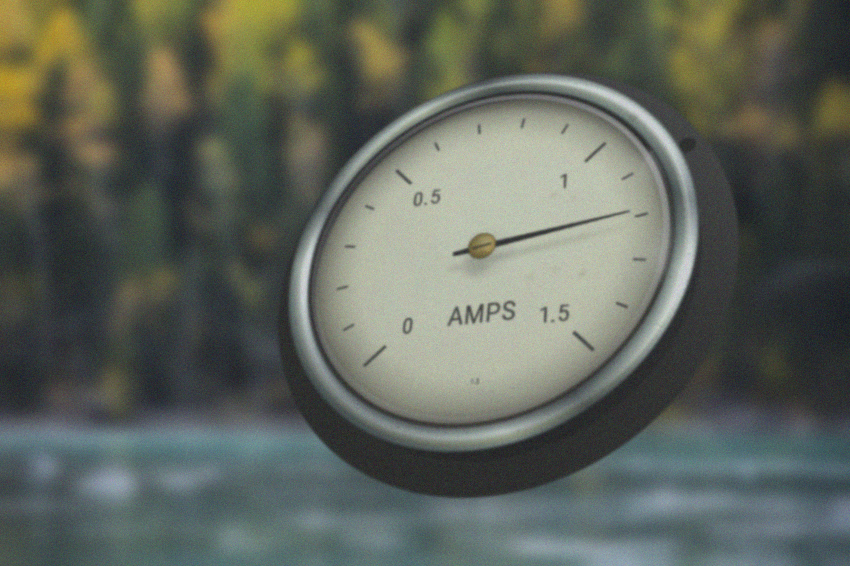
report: 1.2 (A)
